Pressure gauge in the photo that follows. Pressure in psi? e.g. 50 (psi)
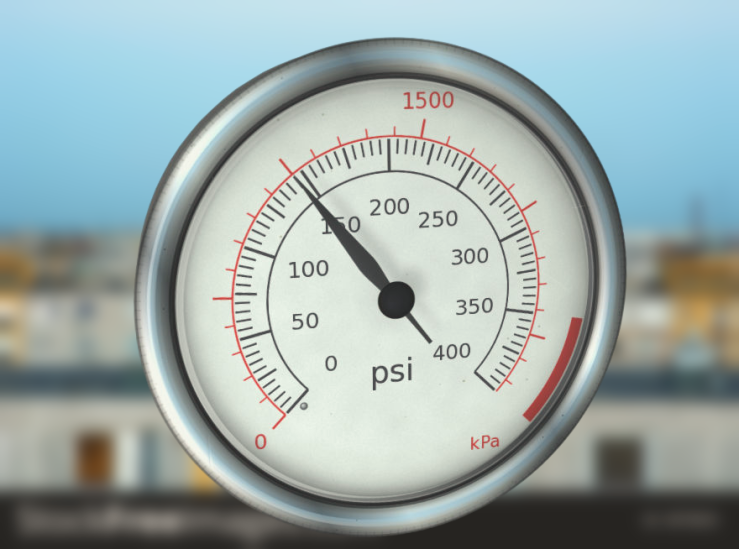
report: 145 (psi)
